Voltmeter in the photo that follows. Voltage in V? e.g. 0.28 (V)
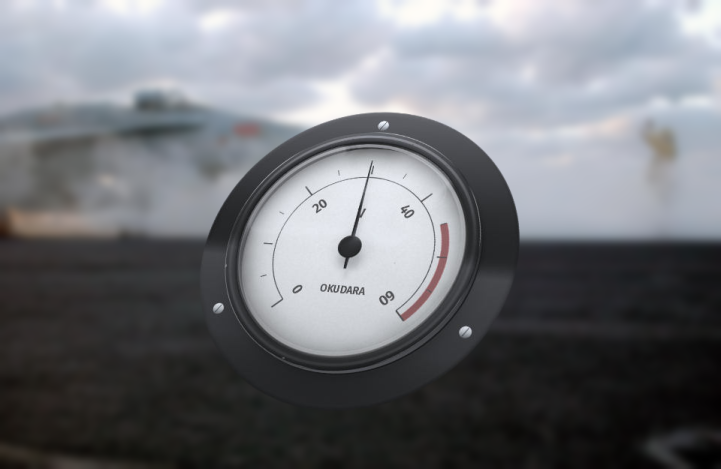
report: 30 (V)
